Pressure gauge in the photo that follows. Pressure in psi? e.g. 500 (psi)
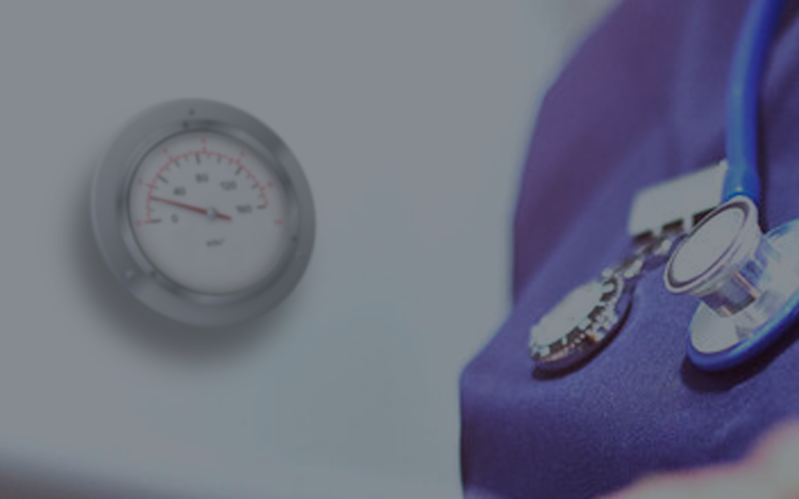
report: 20 (psi)
